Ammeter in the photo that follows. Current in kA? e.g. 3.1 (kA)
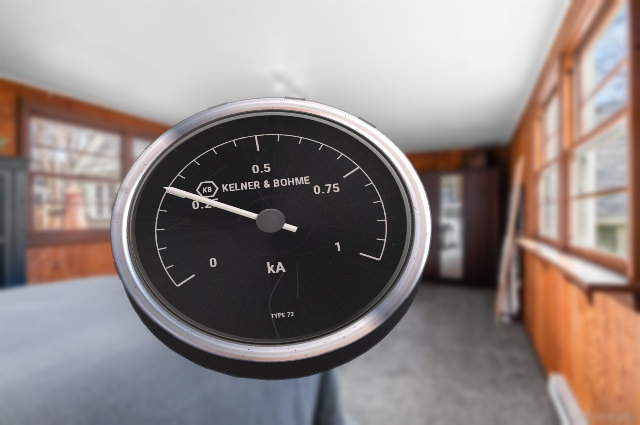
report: 0.25 (kA)
